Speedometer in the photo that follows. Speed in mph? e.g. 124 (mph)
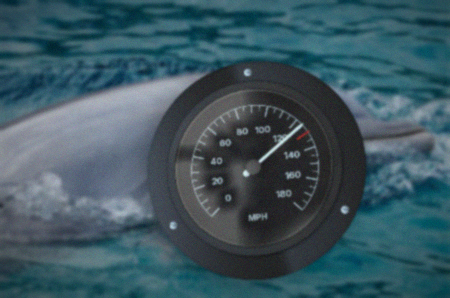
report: 125 (mph)
